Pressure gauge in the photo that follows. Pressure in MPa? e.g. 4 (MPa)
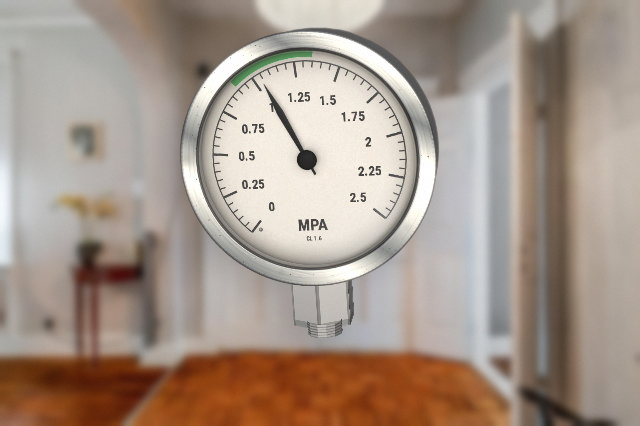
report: 1.05 (MPa)
